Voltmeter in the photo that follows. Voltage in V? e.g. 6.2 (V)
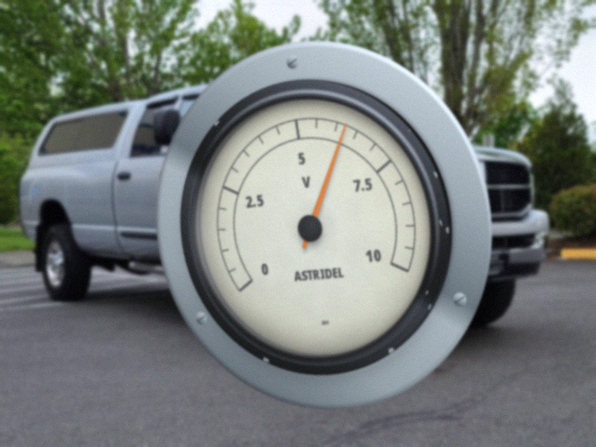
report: 6.25 (V)
